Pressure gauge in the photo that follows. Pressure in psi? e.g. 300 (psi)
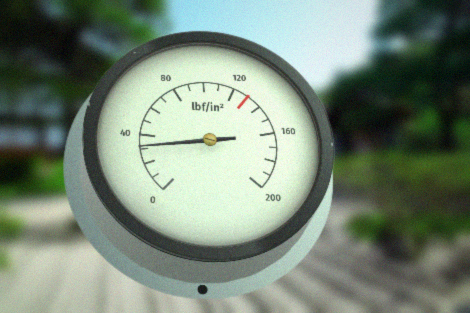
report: 30 (psi)
